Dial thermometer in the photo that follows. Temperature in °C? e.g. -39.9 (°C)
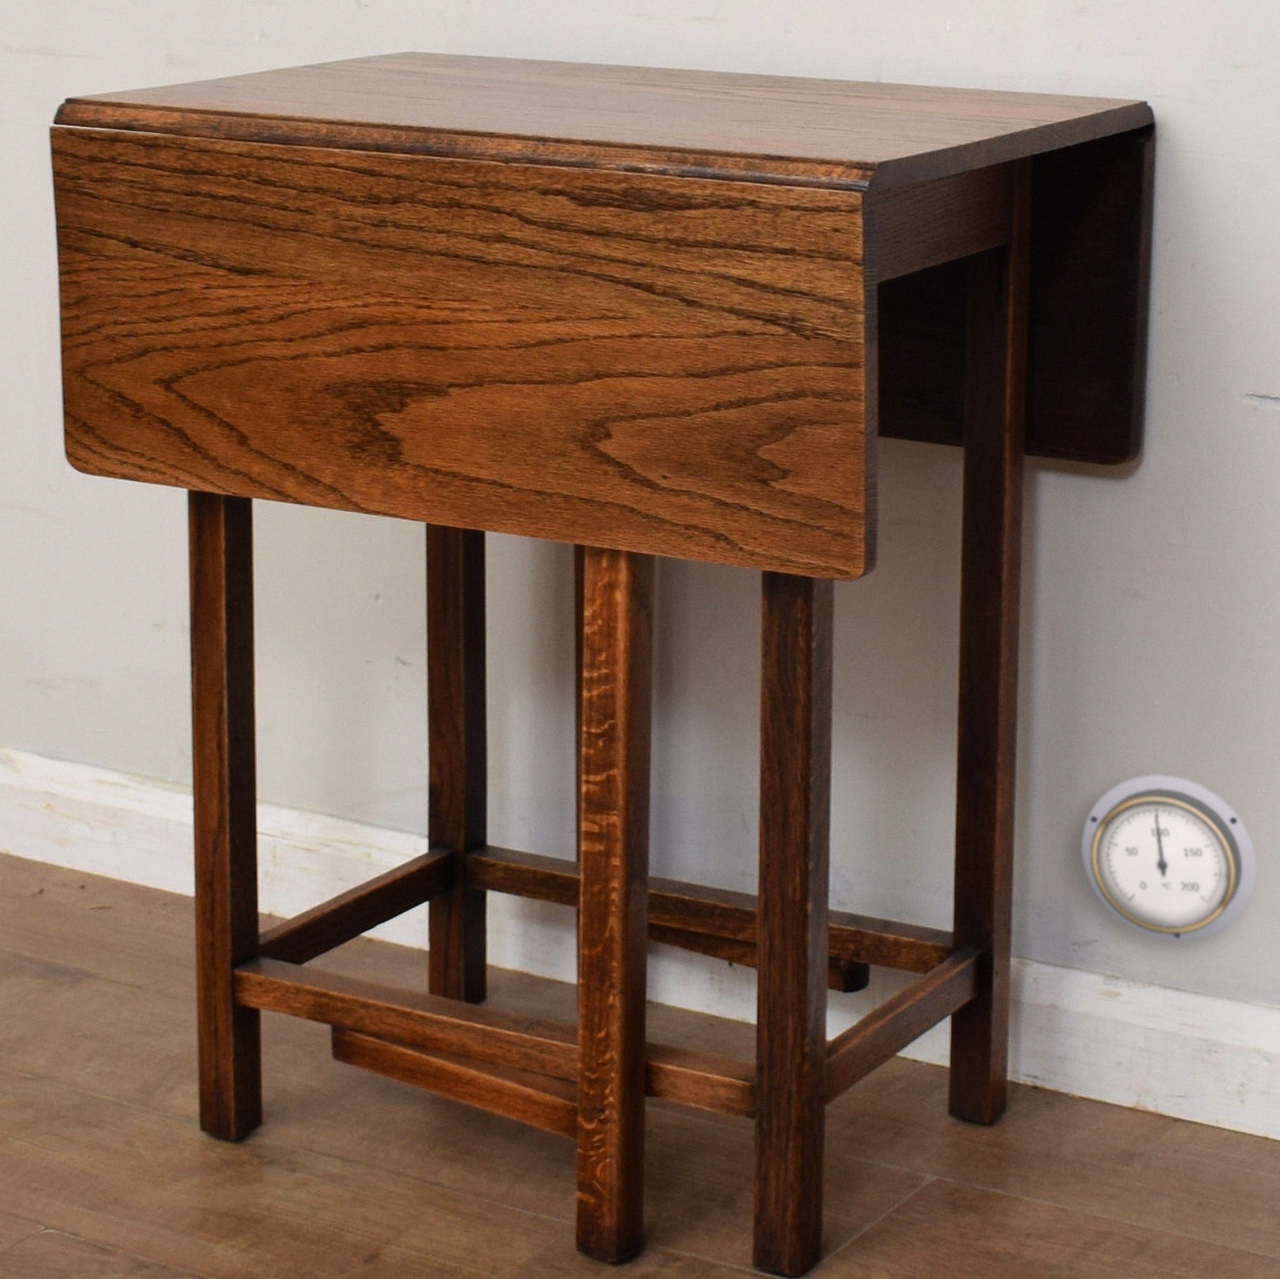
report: 100 (°C)
